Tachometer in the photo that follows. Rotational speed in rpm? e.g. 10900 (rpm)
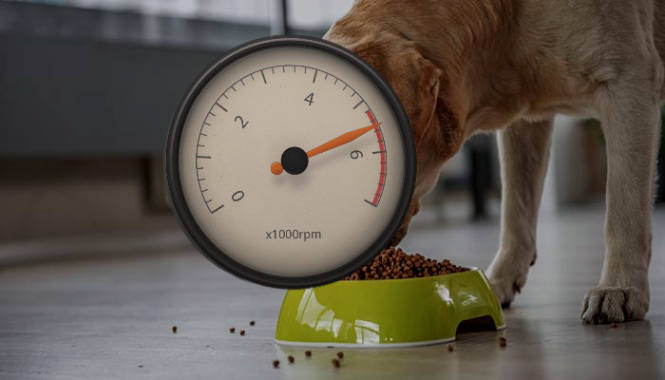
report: 5500 (rpm)
